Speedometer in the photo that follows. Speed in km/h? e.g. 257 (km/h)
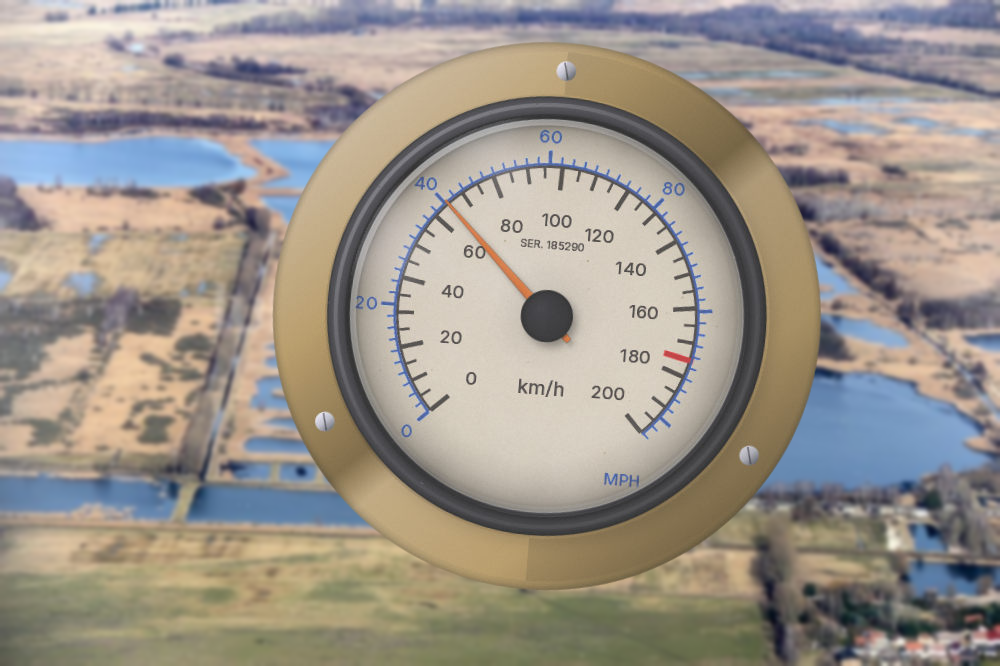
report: 65 (km/h)
